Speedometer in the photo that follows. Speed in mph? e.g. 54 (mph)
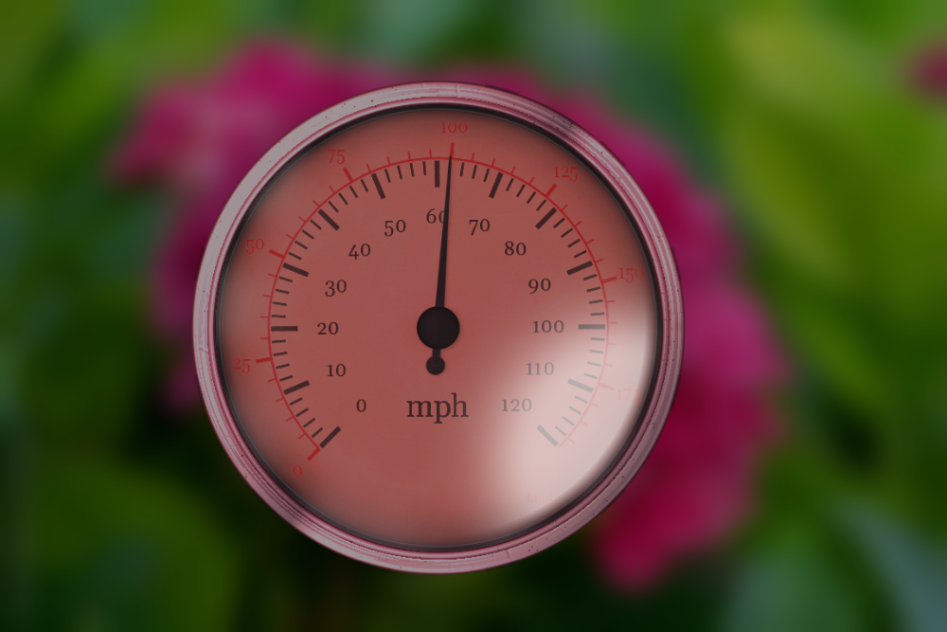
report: 62 (mph)
